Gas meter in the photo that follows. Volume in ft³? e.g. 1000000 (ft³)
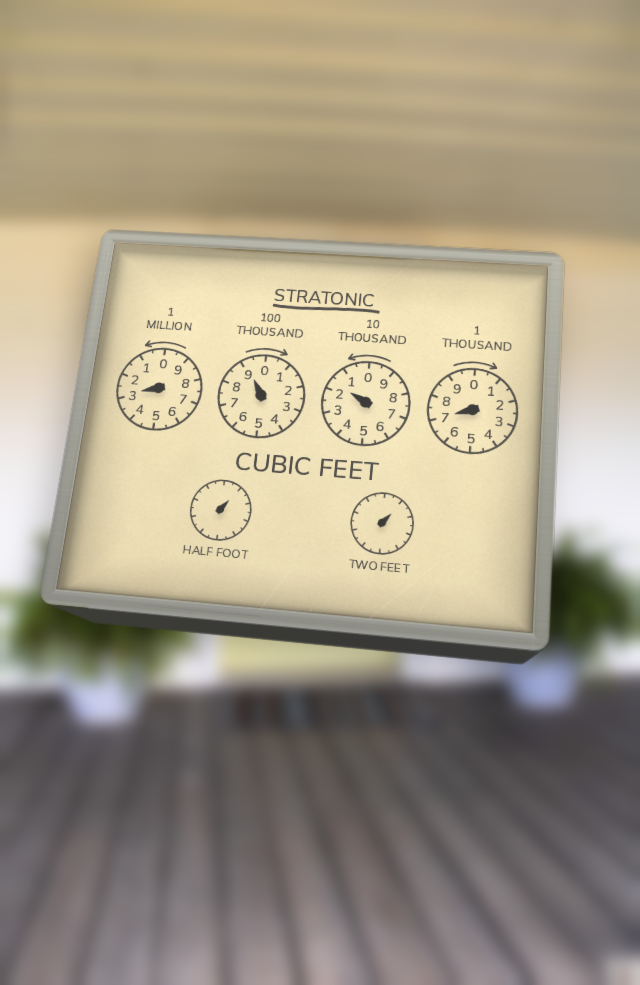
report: 291700 (ft³)
